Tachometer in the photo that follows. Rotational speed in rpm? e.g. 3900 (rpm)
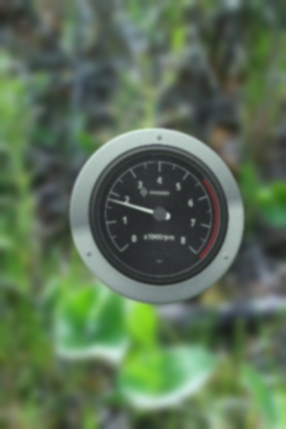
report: 1750 (rpm)
